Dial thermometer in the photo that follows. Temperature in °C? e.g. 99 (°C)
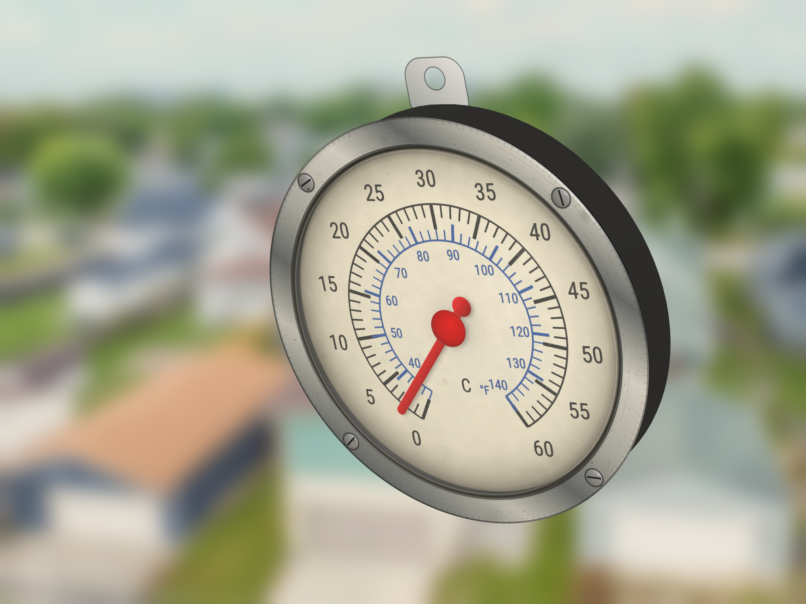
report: 2 (°C)
